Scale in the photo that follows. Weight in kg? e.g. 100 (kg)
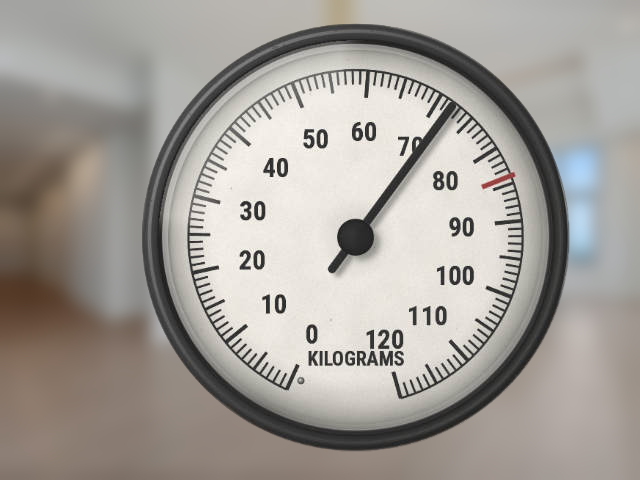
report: 72 (kg)
